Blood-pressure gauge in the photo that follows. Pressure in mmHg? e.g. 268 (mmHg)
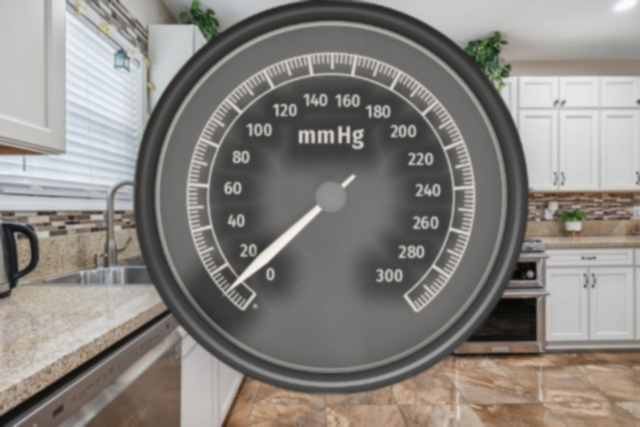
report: 10 (mmHg)
